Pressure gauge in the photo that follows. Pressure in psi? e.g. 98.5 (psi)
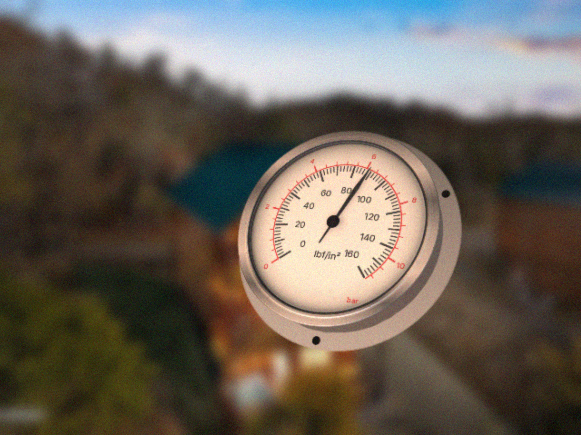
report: 90 (psi)
